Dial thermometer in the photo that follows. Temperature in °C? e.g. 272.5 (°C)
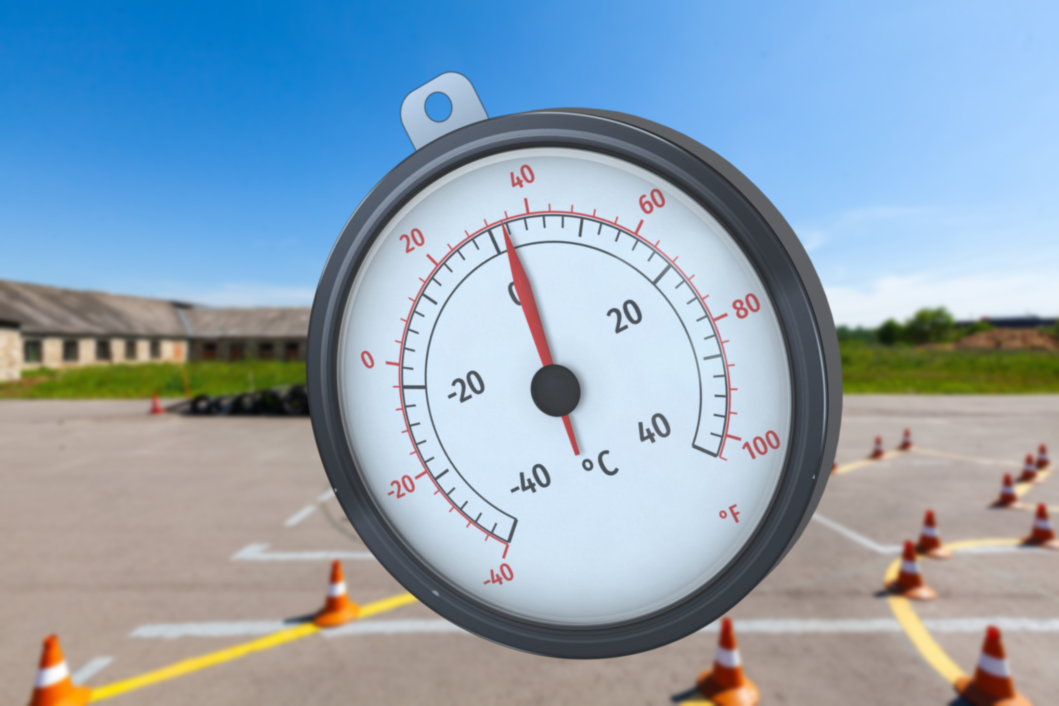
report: 2 (°C)
